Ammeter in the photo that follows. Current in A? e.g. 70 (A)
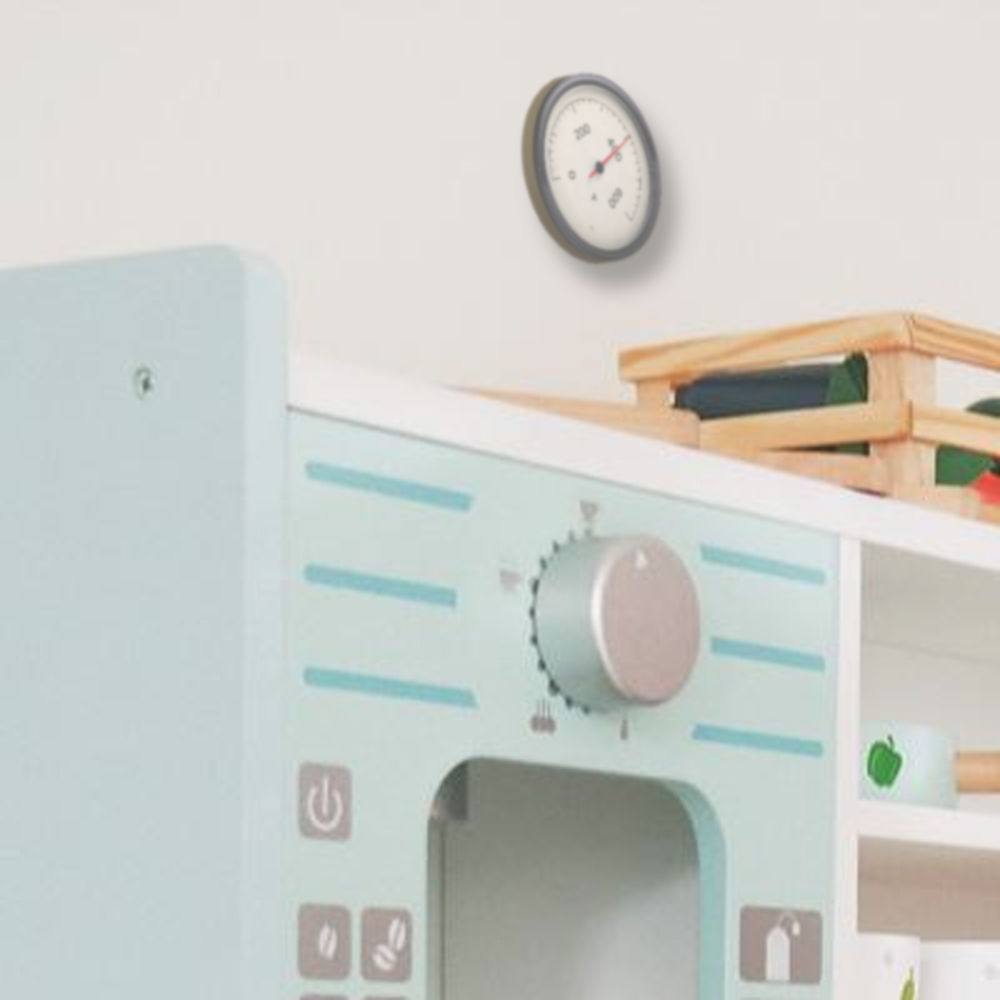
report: 400 (A)
